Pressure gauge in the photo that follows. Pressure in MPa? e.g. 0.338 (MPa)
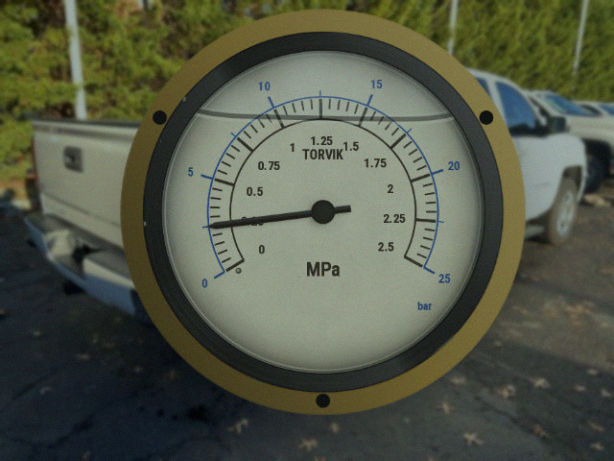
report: 0.25 (MPa)
